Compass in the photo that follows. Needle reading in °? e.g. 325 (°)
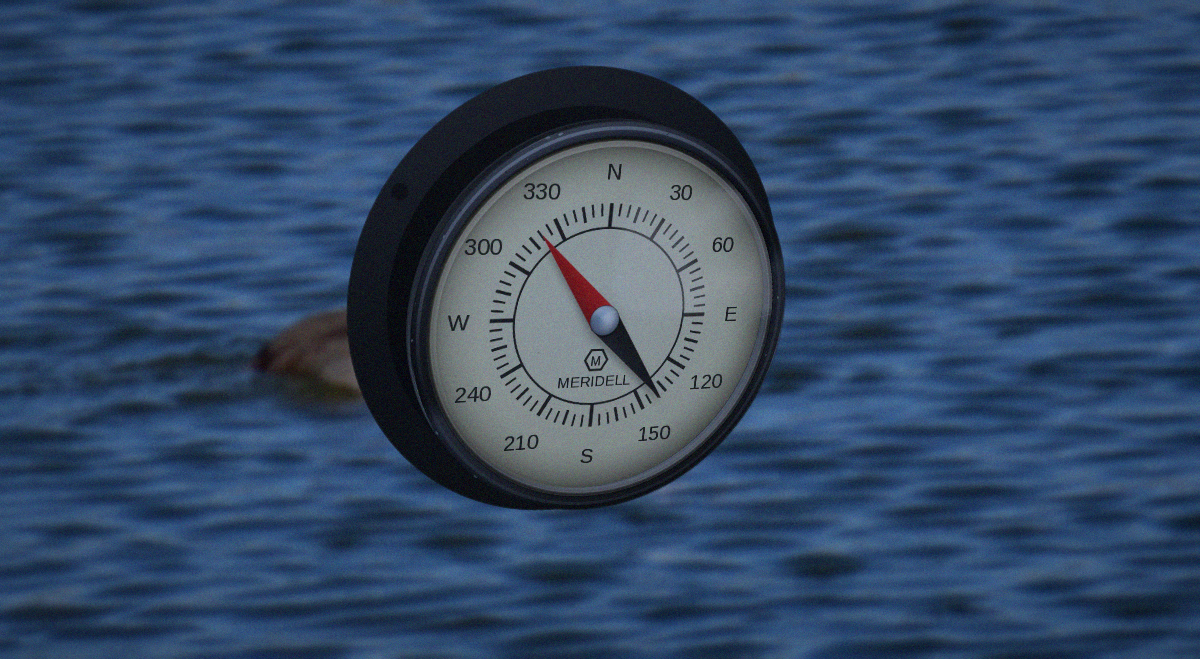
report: 320 (°)
